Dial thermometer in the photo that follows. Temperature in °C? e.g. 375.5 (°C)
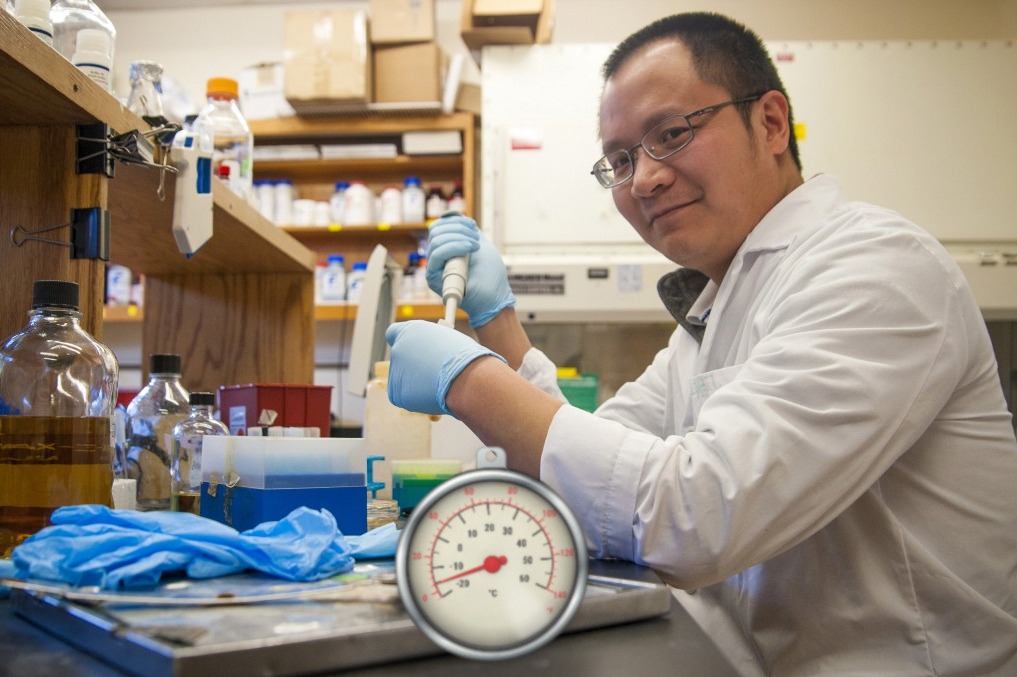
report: -15 (°C)
